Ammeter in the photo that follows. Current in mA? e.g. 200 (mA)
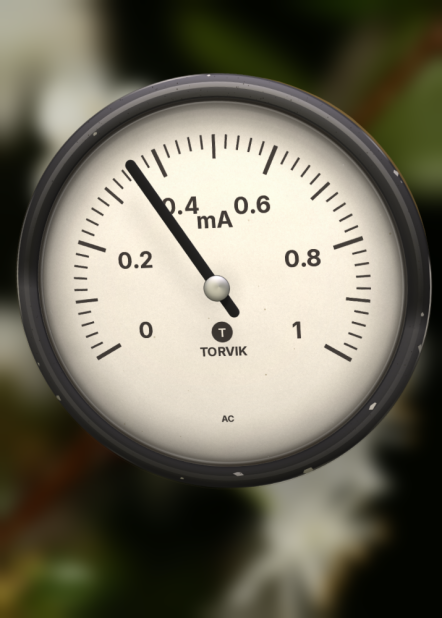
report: 0.36 (mA)
